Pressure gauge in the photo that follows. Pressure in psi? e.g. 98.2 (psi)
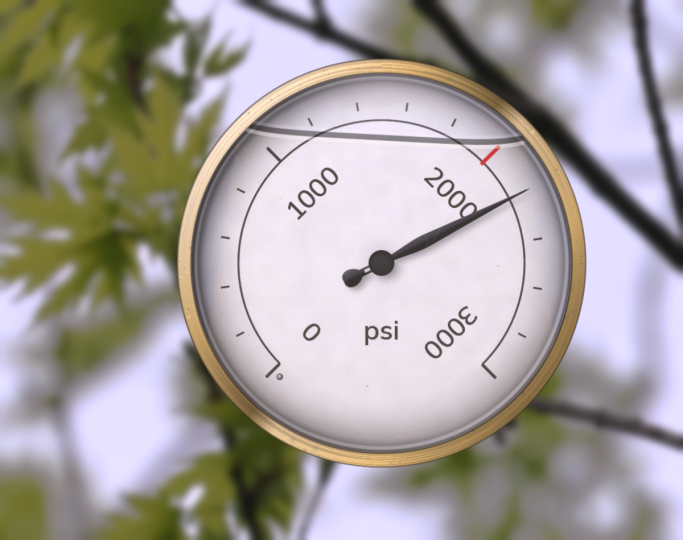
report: 2200 (psi)
